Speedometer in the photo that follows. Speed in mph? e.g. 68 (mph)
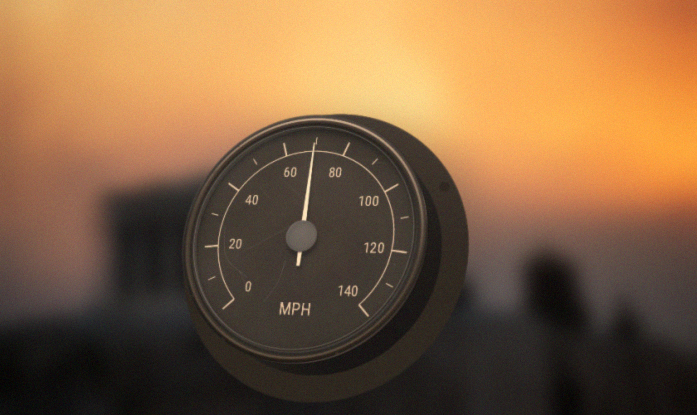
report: 70 (mph)
